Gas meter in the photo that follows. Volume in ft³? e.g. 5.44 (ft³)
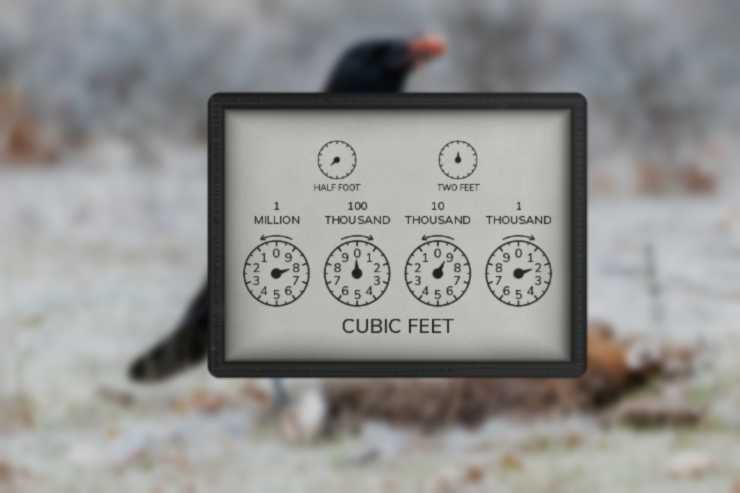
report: 799200 (ft³)
